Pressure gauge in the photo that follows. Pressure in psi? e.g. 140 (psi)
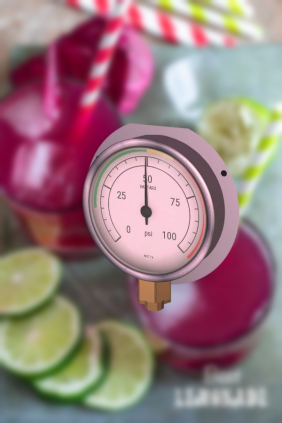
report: 50 (psi)
